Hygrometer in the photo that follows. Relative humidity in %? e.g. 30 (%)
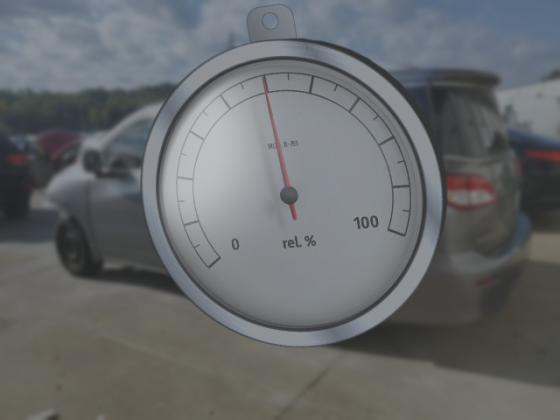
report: 50 (%)
